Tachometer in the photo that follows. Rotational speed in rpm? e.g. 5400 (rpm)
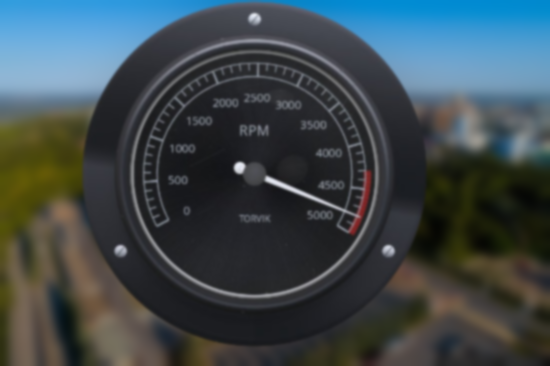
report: 4800 (rpm)
